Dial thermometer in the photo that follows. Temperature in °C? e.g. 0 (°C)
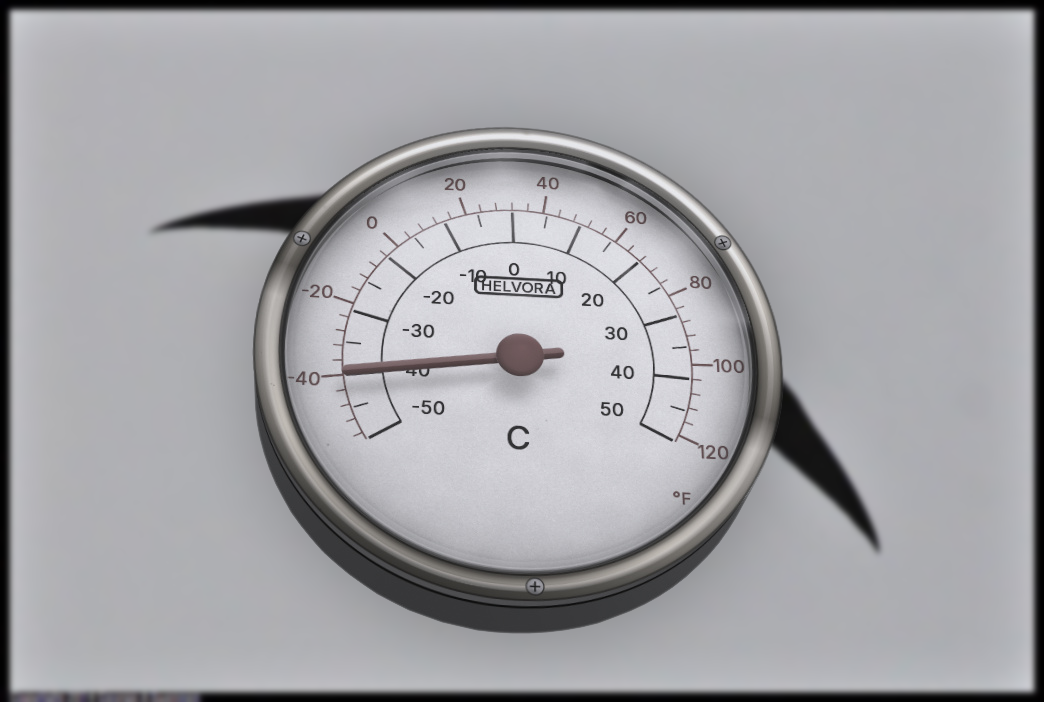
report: -40 (°C)
